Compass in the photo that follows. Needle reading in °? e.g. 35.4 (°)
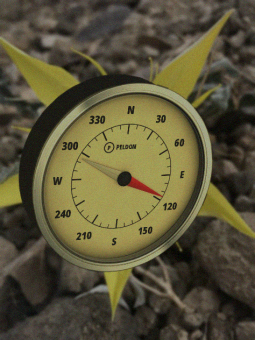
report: 115 (°)
